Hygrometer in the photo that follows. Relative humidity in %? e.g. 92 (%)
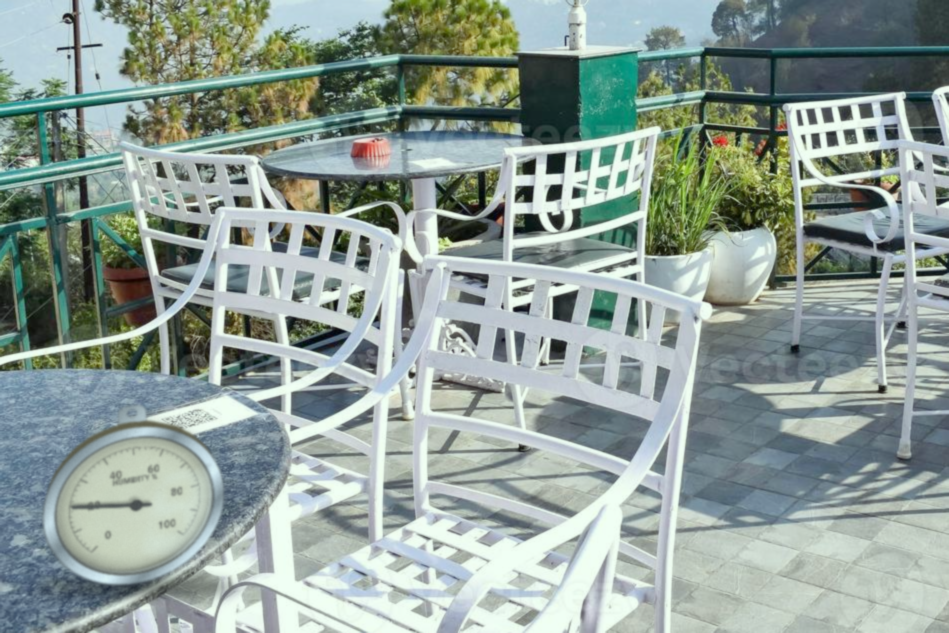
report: 20 (%)
